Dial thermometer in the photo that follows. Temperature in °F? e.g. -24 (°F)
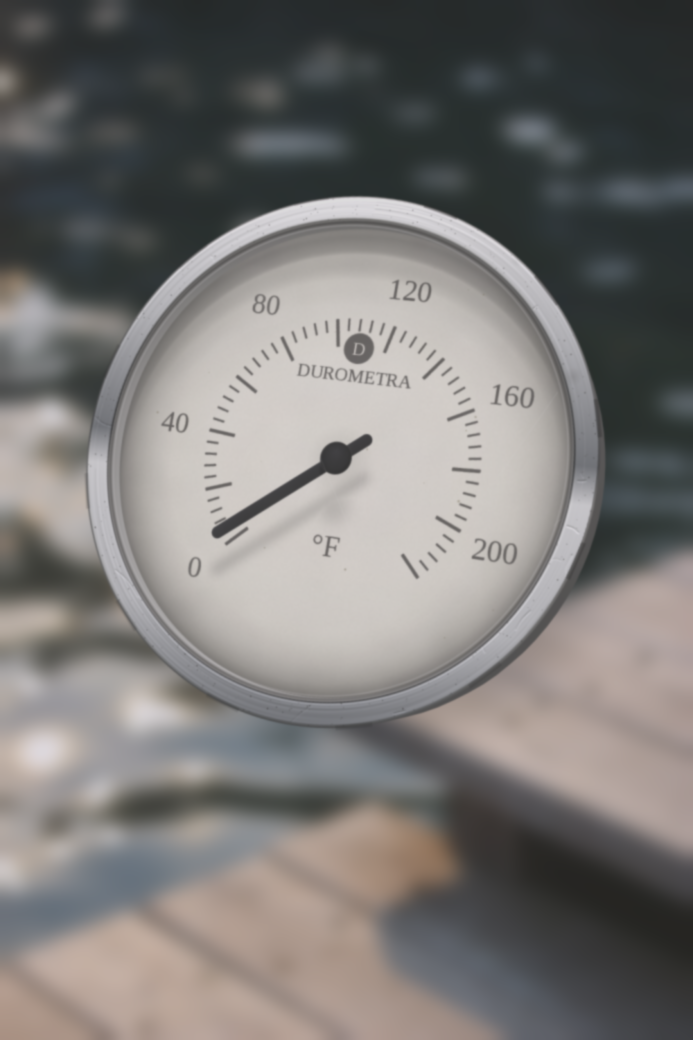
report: 4 (°F)
